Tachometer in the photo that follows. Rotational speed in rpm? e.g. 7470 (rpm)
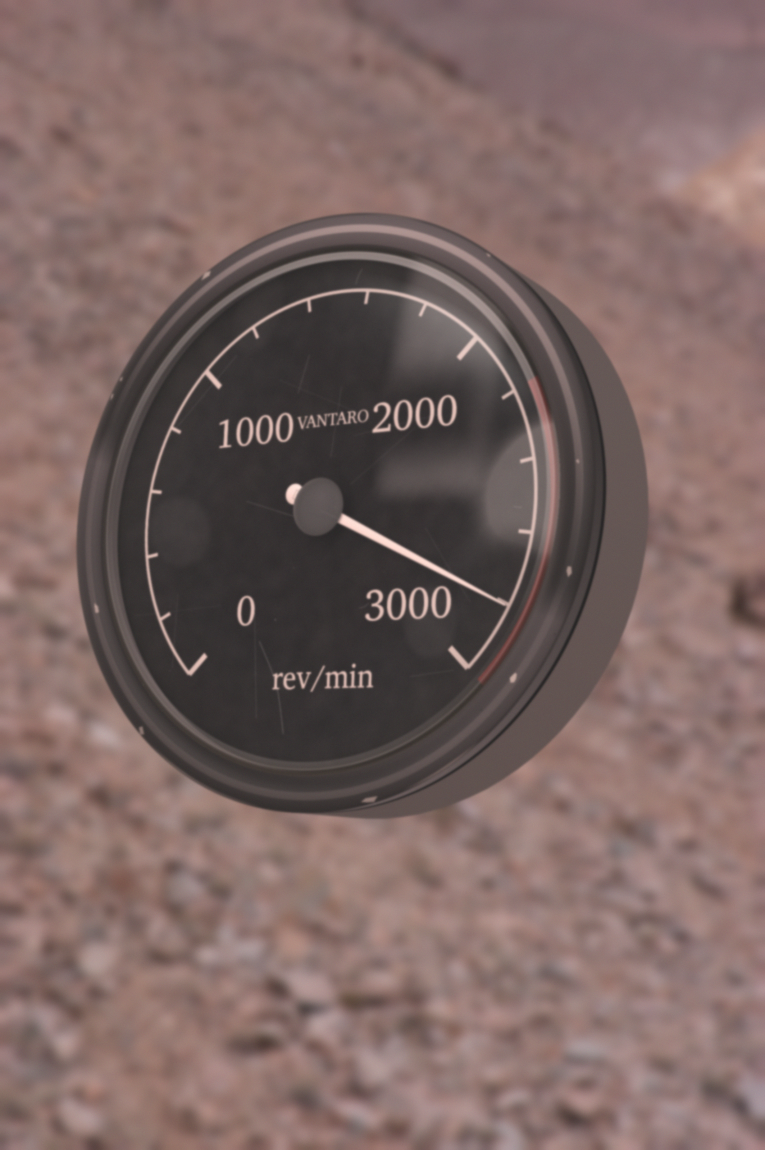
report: 2800 (rpm)
